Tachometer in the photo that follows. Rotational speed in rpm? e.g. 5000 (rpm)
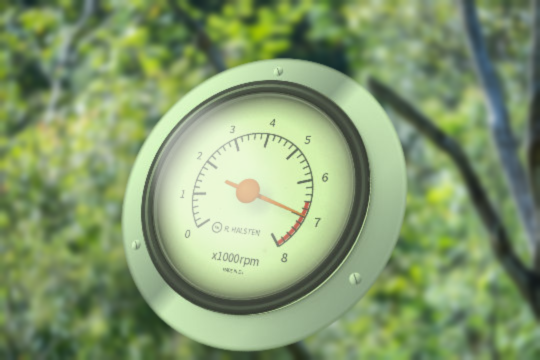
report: 7000 (rpm)
